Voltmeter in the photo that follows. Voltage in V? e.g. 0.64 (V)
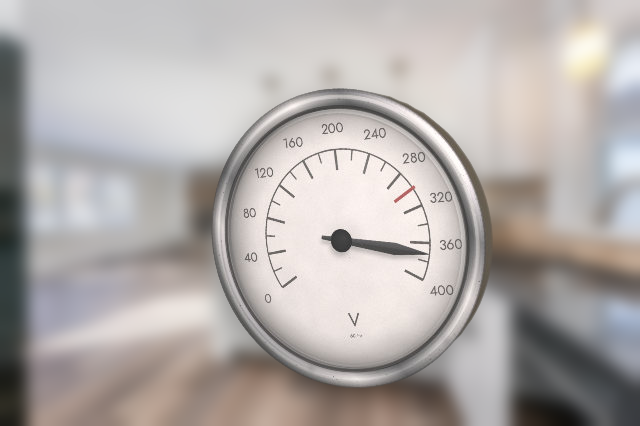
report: 370 (V)
